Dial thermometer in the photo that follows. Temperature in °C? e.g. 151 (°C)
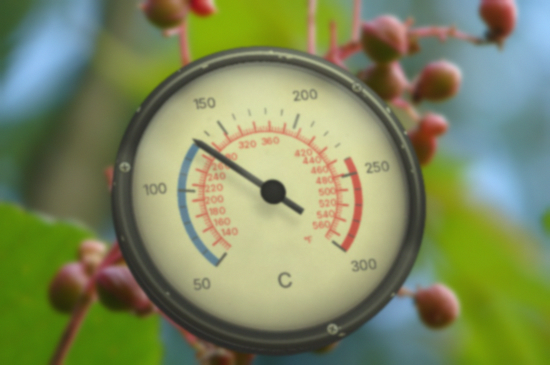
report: 130 (°C)
